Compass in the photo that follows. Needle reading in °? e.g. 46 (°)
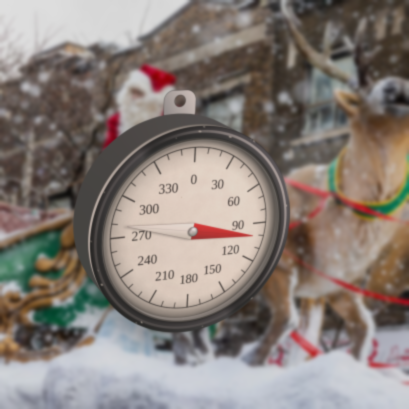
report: 100 (°)
